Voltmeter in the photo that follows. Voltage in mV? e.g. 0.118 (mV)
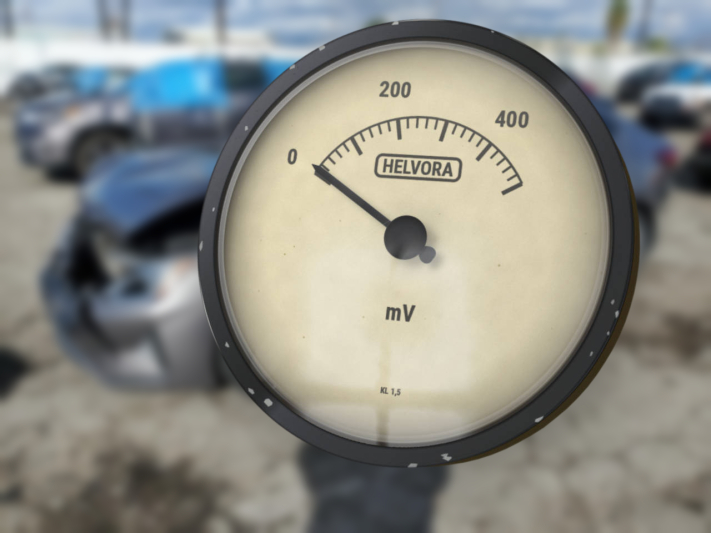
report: 10 (mV)
